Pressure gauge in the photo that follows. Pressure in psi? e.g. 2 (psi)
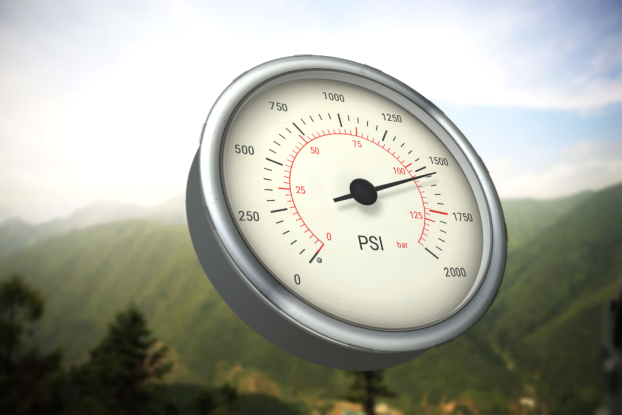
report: 1550 (psi)
